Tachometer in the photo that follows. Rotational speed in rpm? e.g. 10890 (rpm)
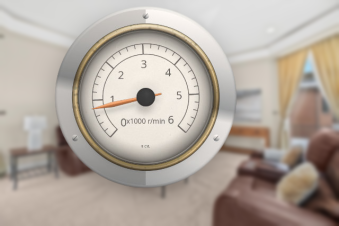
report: 800 (rpm)
